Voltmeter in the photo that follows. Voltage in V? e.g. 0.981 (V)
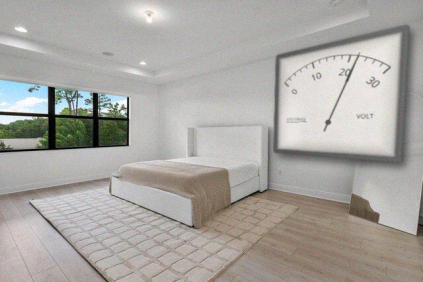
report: 22 (V)
